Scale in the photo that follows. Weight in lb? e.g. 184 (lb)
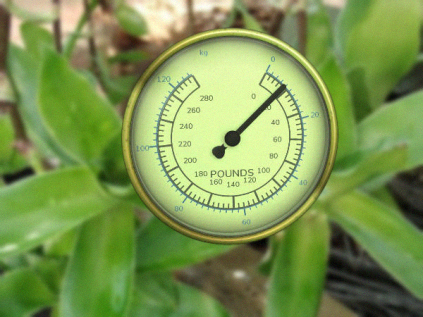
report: 16 (lb)
